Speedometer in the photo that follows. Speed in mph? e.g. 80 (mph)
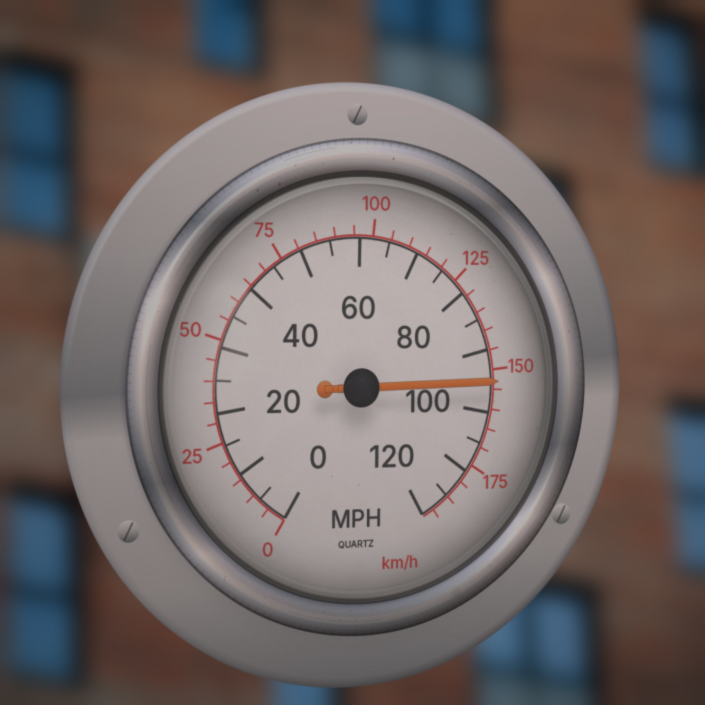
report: 95 (mph)
